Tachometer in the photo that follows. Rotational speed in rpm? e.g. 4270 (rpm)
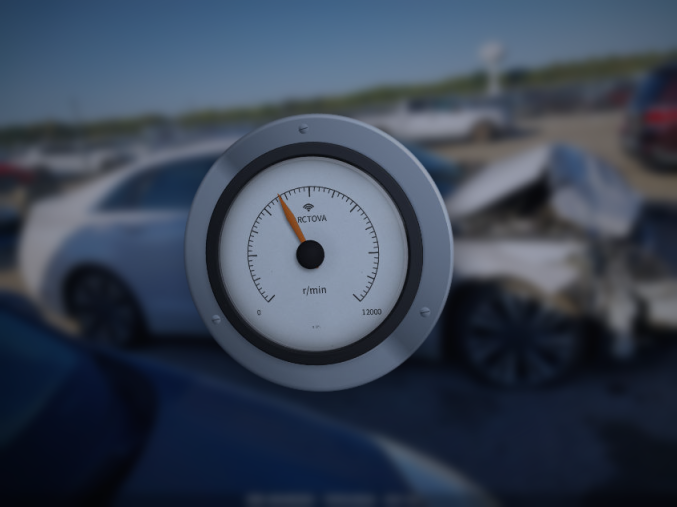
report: 4800 (rpm)
